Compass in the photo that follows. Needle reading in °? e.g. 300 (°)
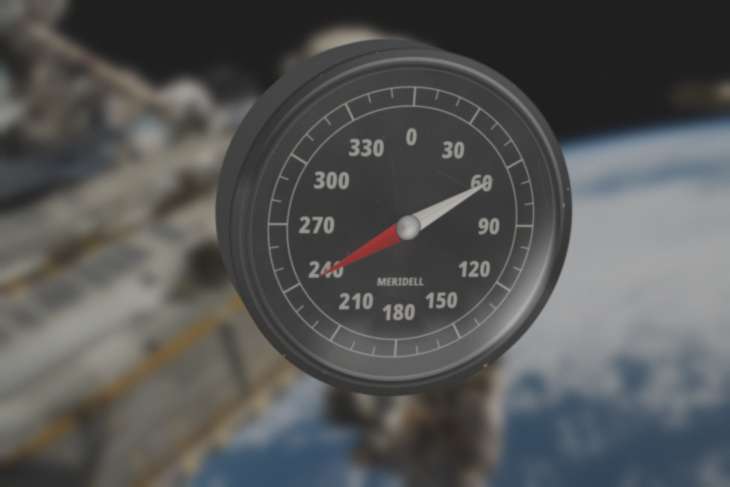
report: 240 (°)
